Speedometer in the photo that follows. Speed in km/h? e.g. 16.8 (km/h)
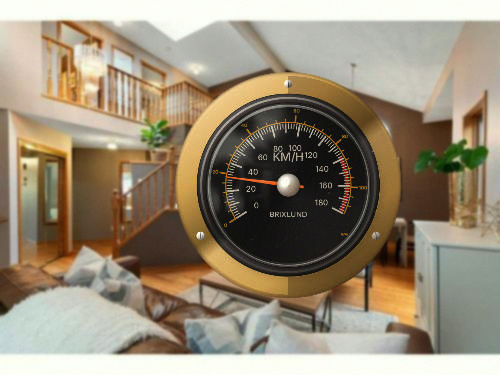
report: 30 (km/h)
